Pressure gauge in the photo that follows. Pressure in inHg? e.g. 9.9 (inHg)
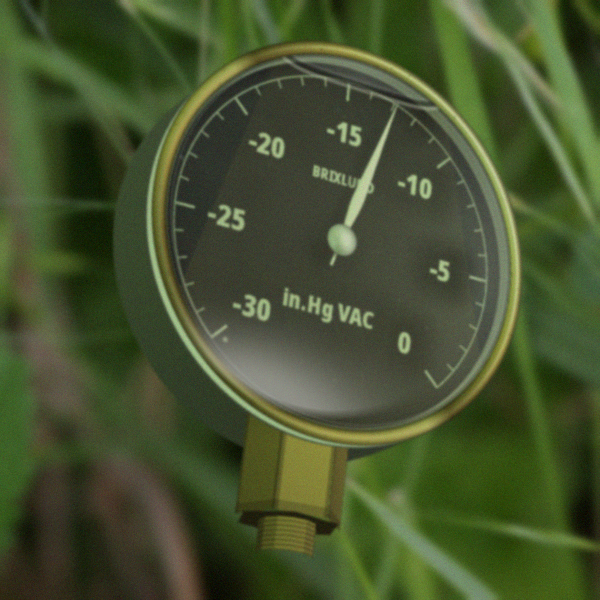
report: -13 (inHg)
